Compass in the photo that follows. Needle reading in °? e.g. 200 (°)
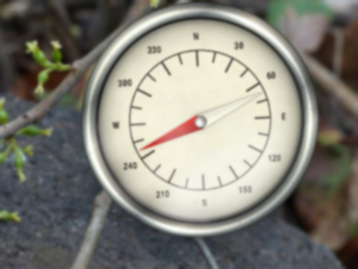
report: 247.5 (°)
